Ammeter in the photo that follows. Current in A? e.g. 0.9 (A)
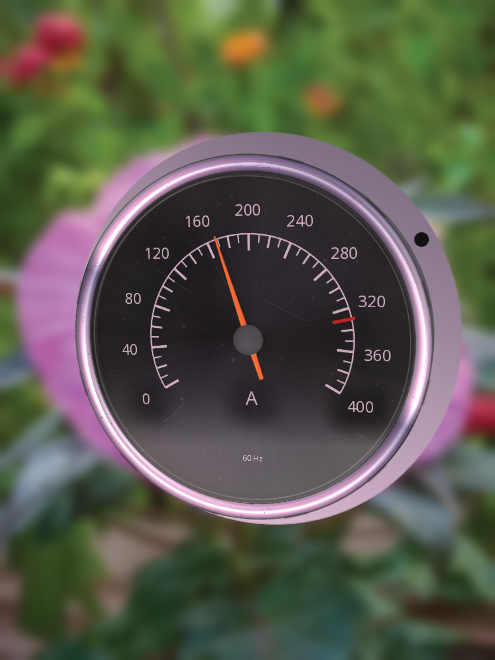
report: 170 (A)
